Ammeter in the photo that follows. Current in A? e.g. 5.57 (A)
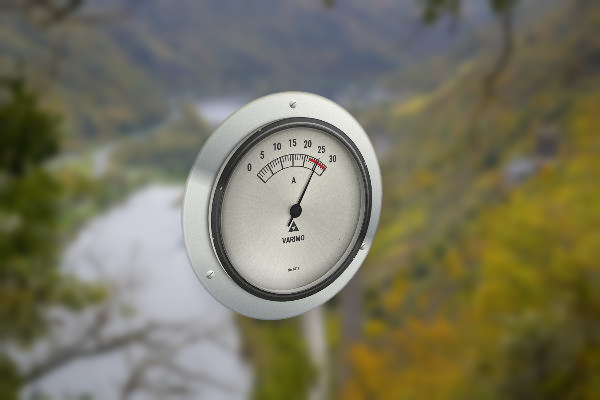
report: 25 (A)
